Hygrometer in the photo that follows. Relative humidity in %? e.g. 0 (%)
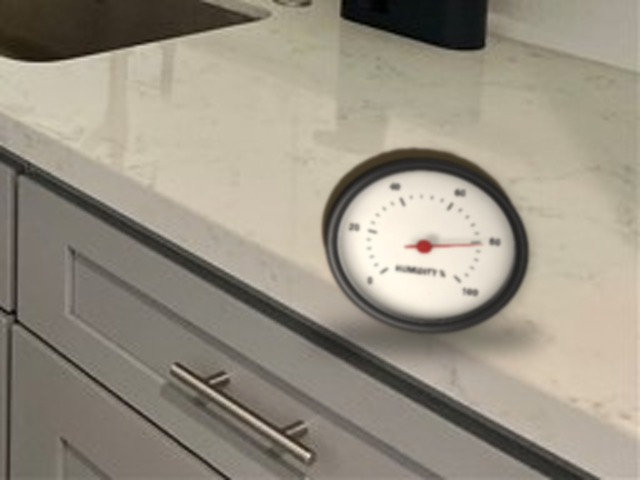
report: 80 (%)
